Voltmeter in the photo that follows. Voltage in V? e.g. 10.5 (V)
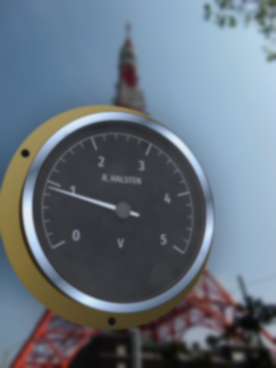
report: 0.9 (V)
